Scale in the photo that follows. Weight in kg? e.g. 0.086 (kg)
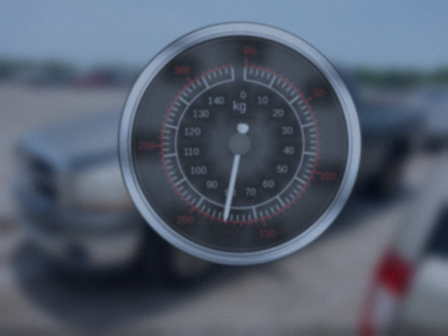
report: 80 (kg)
